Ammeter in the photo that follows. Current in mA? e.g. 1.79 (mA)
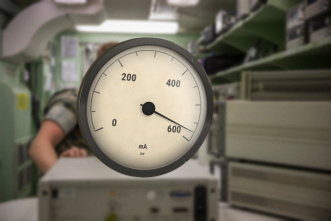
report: 575 (mA)
